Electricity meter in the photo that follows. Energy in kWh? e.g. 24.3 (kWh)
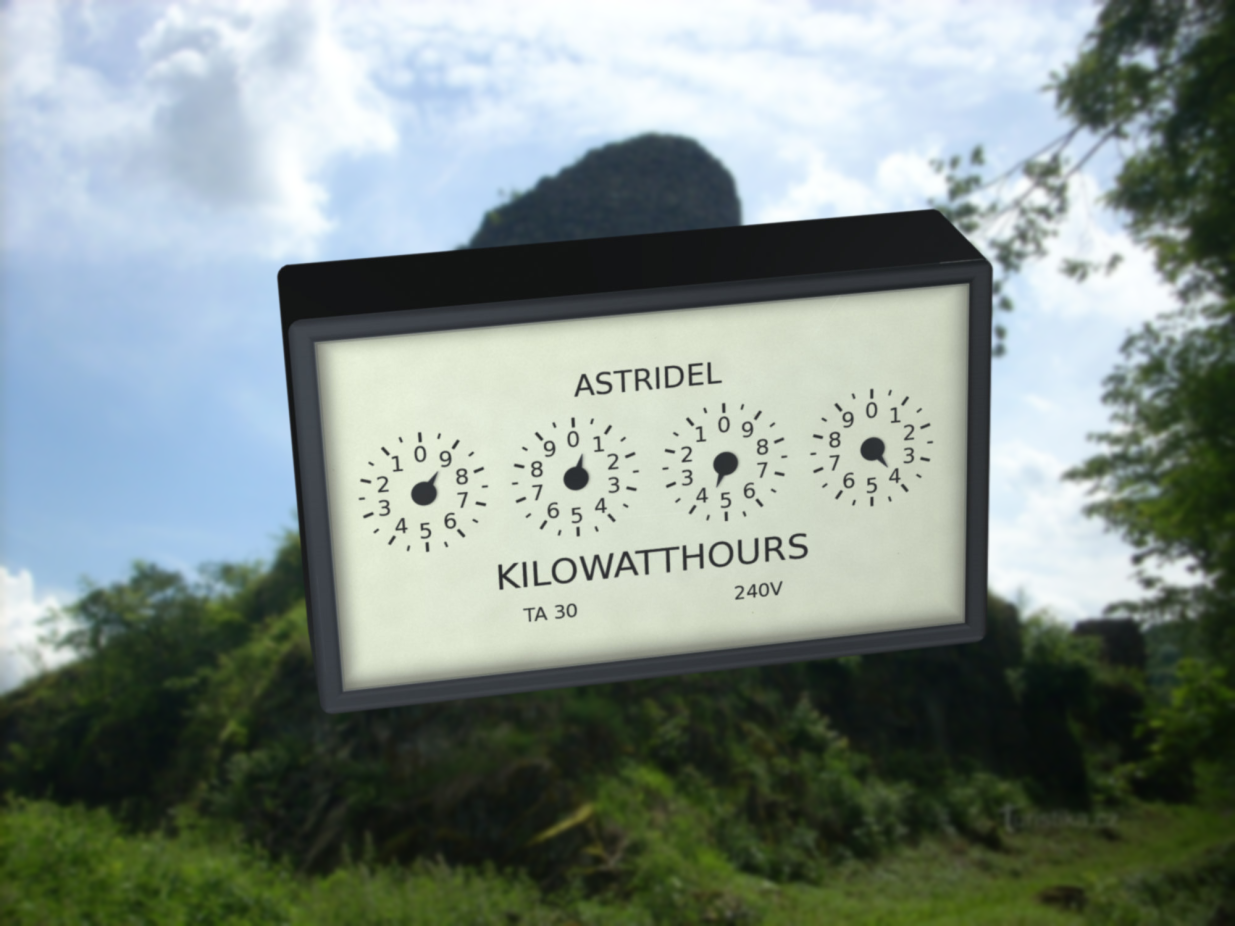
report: 9044 (kWh)
